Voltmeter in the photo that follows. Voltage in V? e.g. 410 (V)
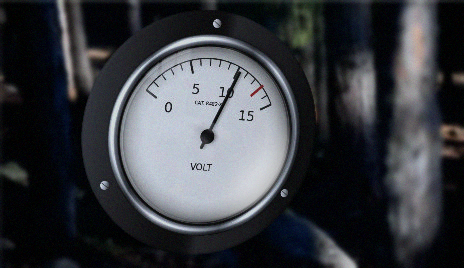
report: 10 (V)
